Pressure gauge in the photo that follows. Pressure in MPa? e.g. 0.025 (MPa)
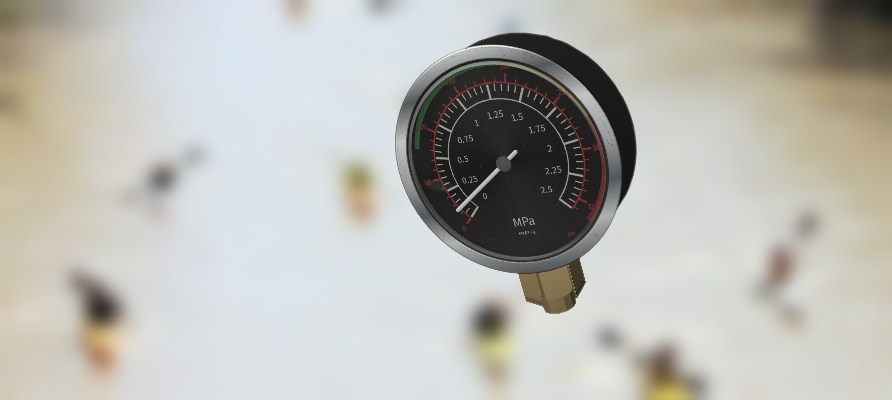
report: 0.1 (MPa)
